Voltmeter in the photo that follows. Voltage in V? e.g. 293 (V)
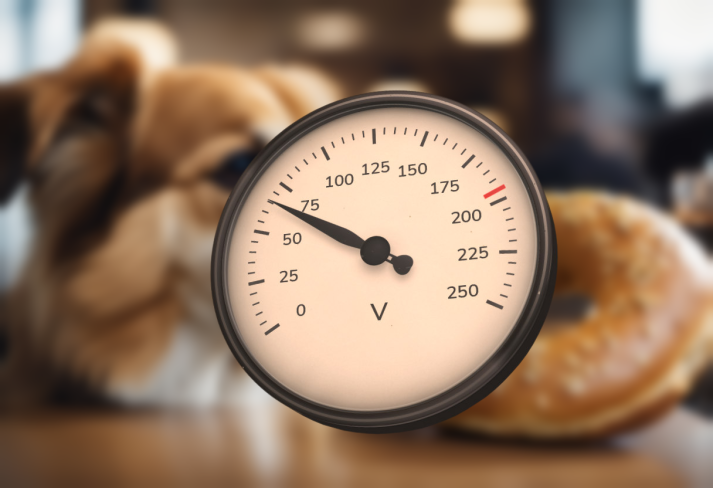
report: 65 (V)
